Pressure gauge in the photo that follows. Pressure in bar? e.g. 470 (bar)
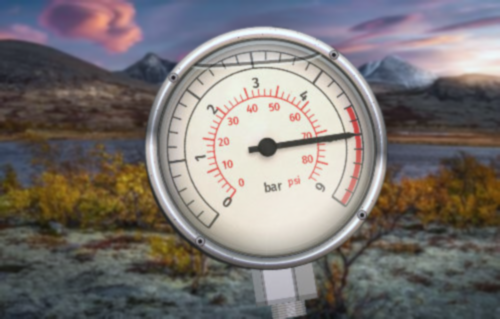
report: 5 (bar)
